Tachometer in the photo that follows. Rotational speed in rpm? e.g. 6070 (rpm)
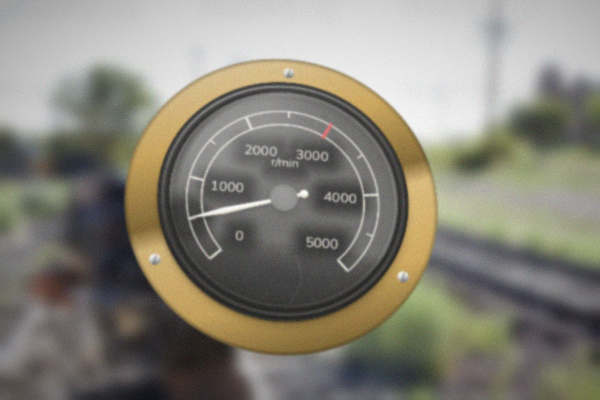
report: 500 (rpm)
